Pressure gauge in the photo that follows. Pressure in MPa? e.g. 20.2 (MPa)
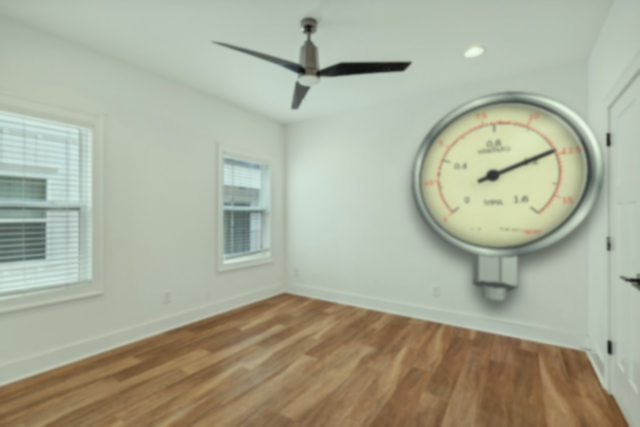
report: 1.2 (MPa)
